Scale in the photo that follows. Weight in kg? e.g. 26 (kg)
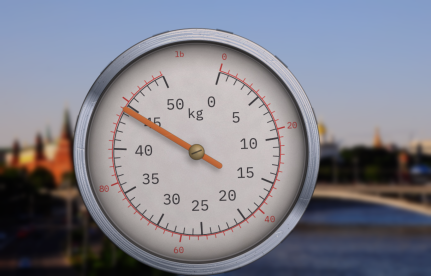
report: 44.5 (kg)
